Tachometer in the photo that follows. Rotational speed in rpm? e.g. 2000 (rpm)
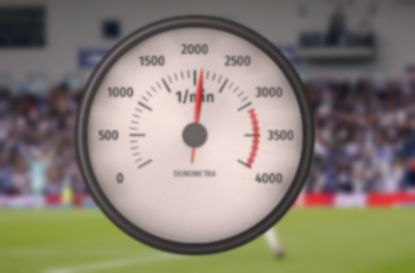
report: 2100 (rpm)
